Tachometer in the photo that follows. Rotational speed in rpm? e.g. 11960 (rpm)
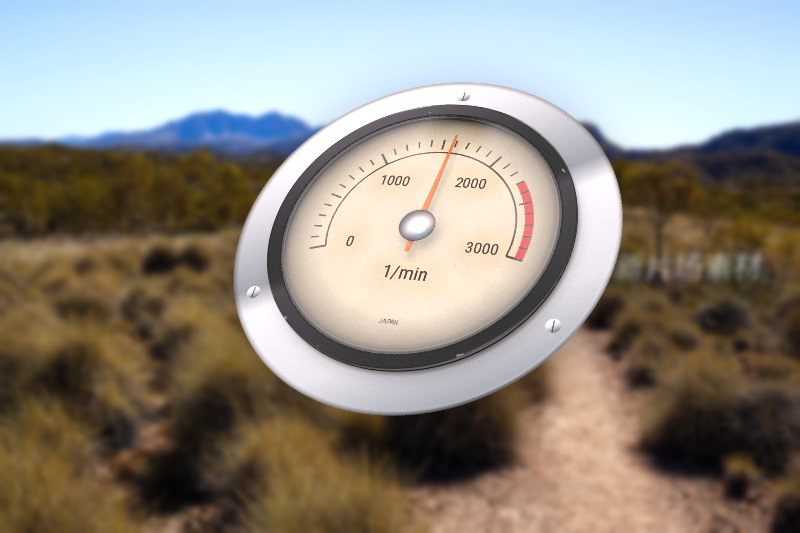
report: 1600 (rpm)
